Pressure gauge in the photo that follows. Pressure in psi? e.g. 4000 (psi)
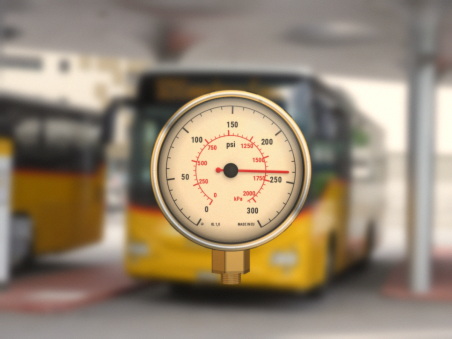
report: 240 (psi)
